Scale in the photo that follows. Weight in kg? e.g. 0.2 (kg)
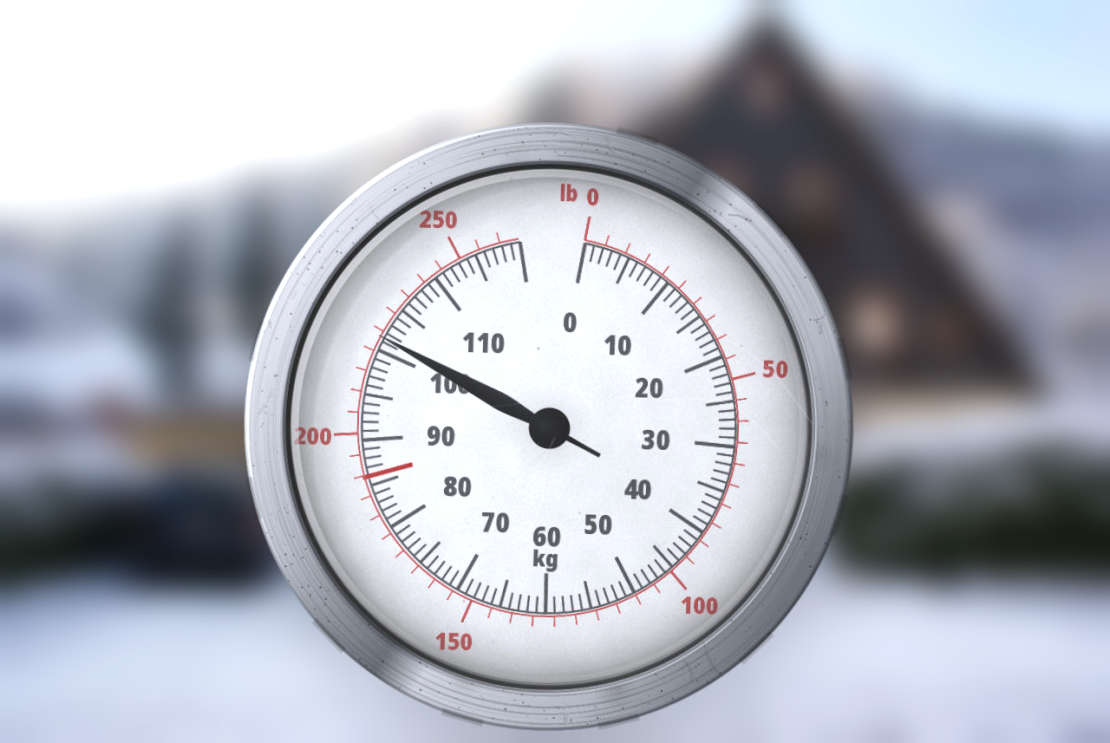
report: 101.5 (kg)
